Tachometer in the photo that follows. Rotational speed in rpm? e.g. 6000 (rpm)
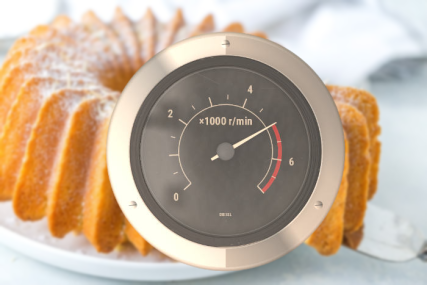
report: 5000 (rpm)
